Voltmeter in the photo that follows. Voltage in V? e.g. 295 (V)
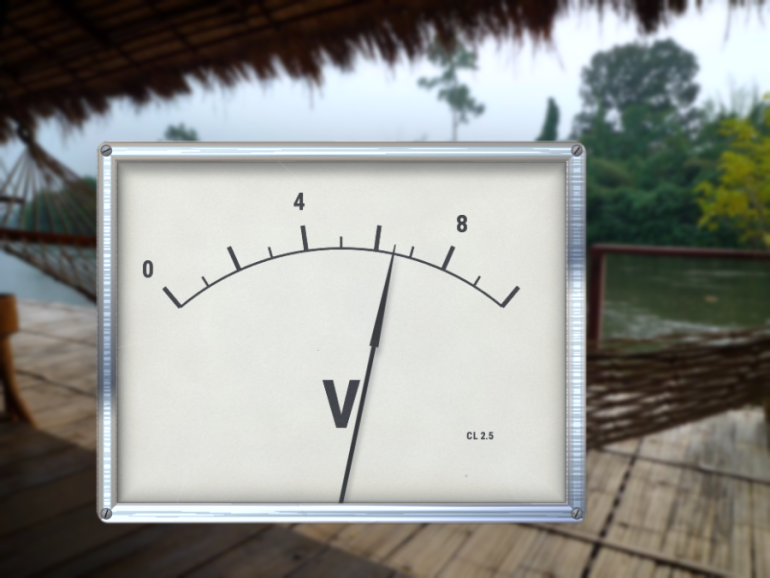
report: 6.5 (V)
